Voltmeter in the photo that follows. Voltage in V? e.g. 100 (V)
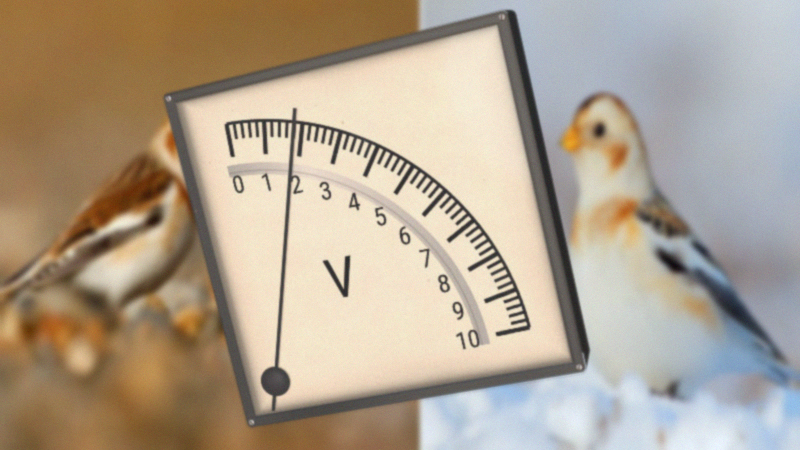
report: 1.8 (V)
